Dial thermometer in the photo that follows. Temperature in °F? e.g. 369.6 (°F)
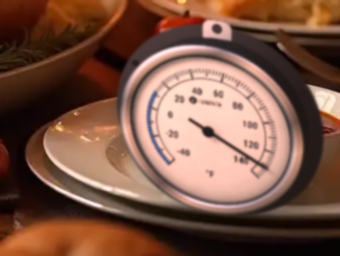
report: 130 (°F)
